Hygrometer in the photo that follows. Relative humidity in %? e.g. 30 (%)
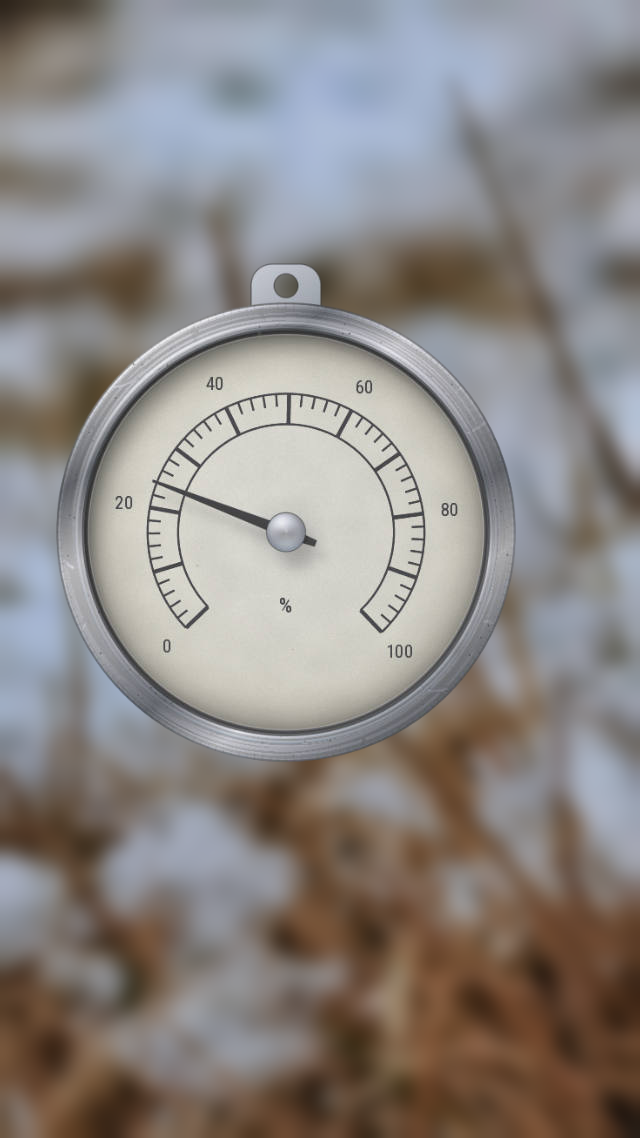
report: 24 (%)
